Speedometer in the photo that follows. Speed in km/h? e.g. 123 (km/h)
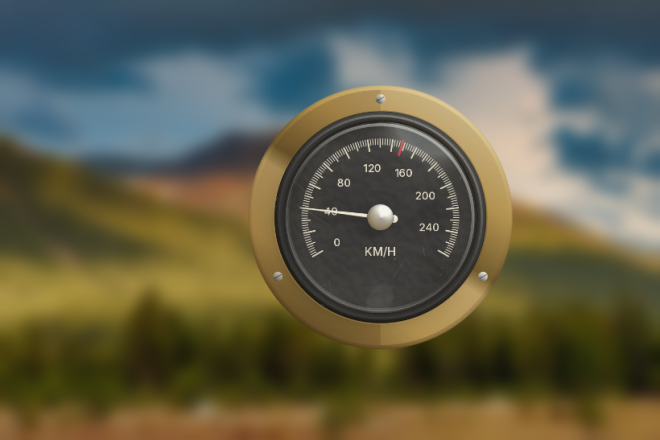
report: 40 (km/h)
